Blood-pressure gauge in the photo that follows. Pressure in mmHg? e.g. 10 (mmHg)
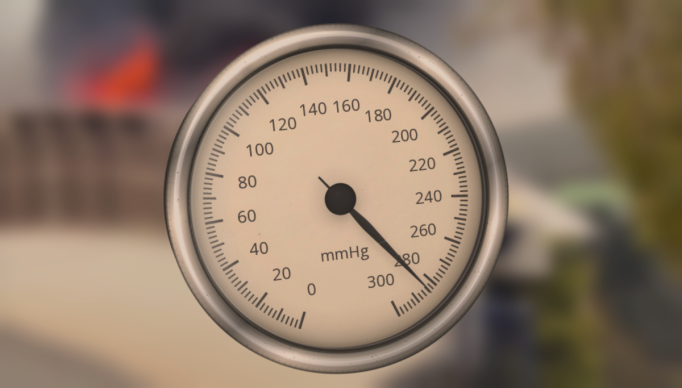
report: 284 (mmHg)
